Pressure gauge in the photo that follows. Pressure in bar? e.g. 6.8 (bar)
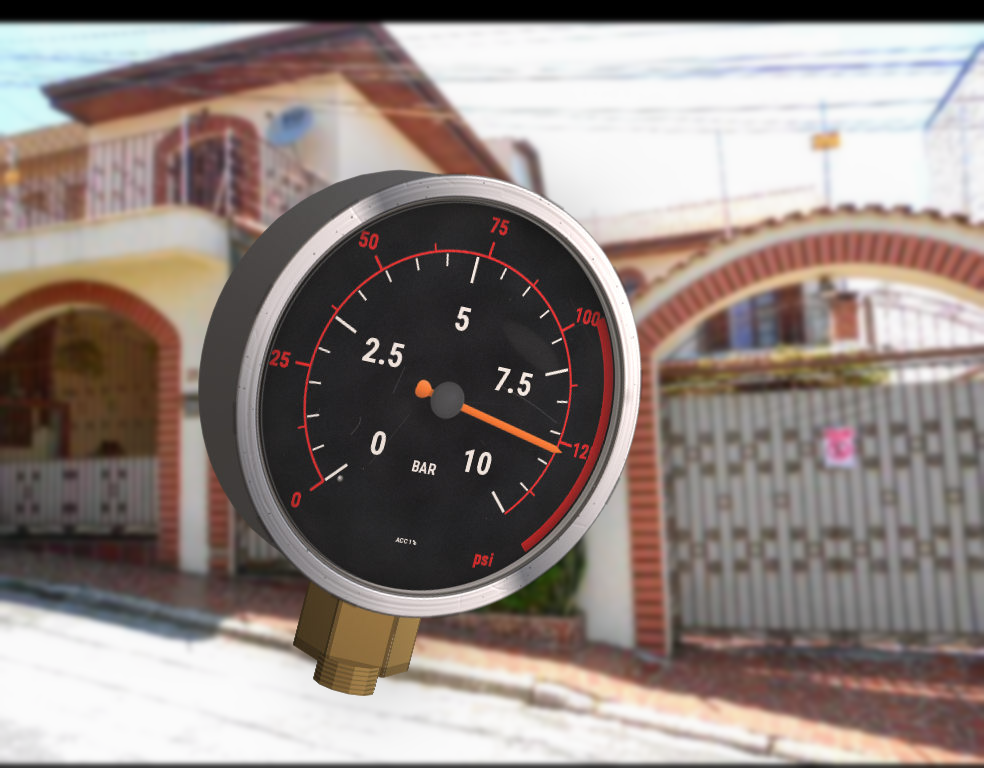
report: 8.75 (bar)
